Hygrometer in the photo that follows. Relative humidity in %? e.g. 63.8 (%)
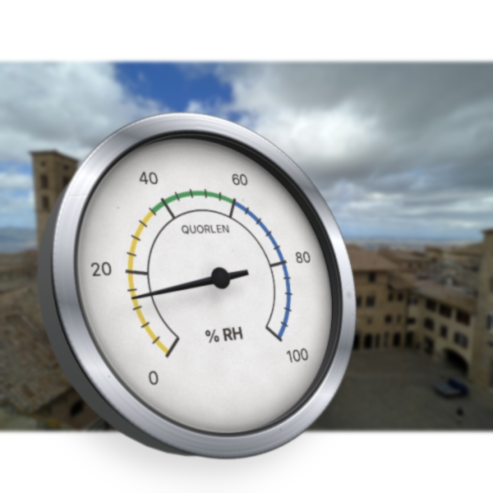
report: 14 (%)
